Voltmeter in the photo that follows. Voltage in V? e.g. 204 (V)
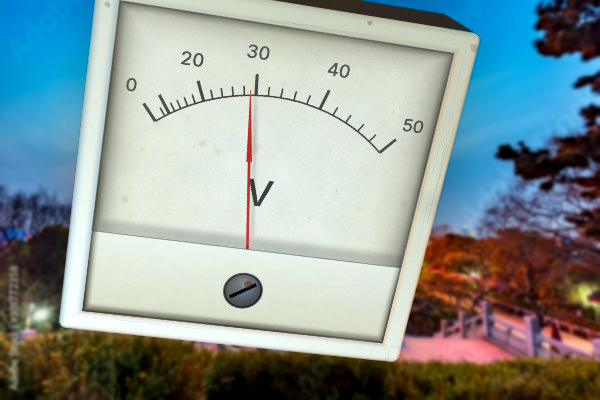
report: 29 (V)
